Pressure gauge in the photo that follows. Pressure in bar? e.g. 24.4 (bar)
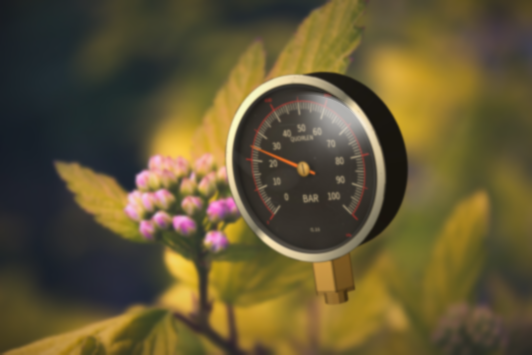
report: 25 (bar)
